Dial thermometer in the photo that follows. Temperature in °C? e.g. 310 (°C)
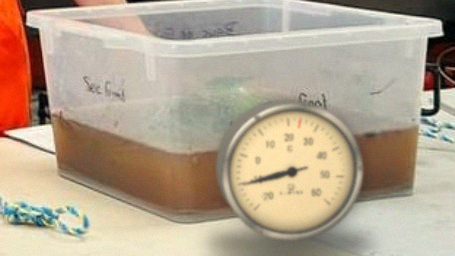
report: -10 (°C)
